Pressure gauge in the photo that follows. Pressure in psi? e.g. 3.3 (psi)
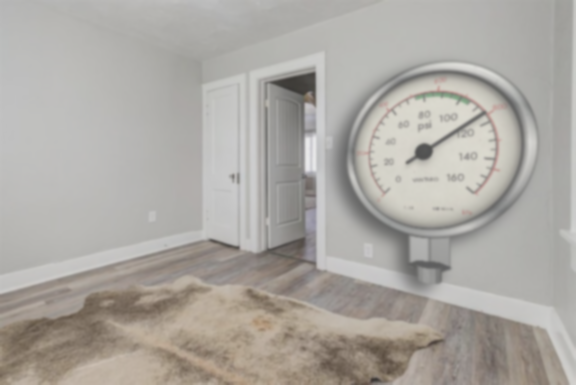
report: 115 (psi)
